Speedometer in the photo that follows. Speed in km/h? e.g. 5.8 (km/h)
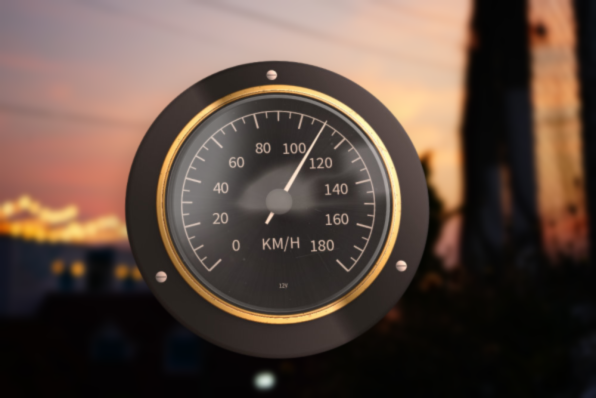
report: 110 (km/h)
